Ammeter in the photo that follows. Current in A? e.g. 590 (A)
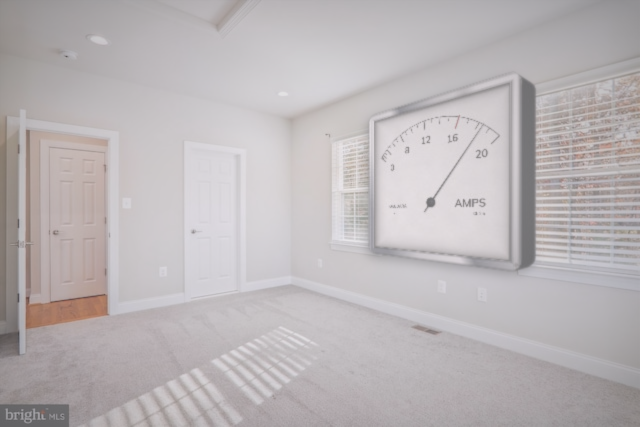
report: 18.5 (A)
